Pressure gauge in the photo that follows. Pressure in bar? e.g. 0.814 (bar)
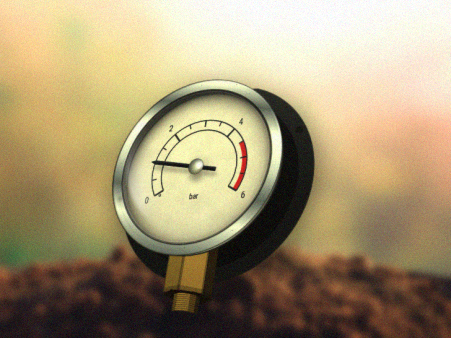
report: 1 (bar)
